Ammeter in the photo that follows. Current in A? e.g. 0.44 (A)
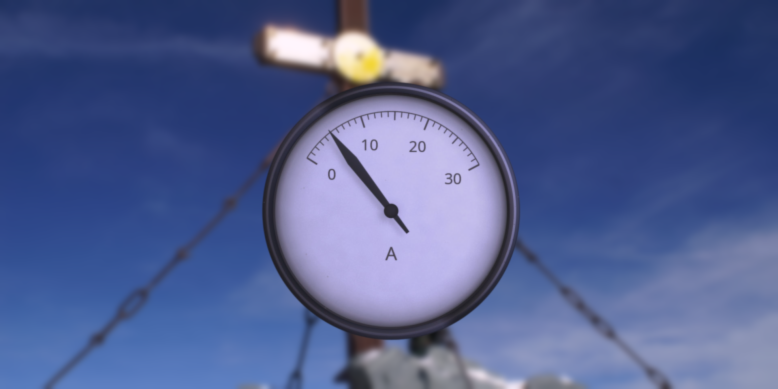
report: 5 (A)
